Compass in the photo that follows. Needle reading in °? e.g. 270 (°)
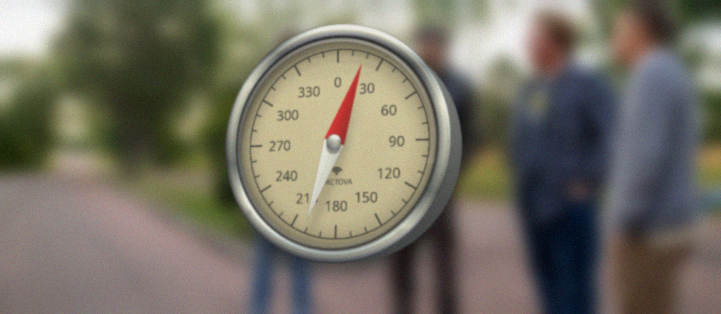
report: 20 (°)
